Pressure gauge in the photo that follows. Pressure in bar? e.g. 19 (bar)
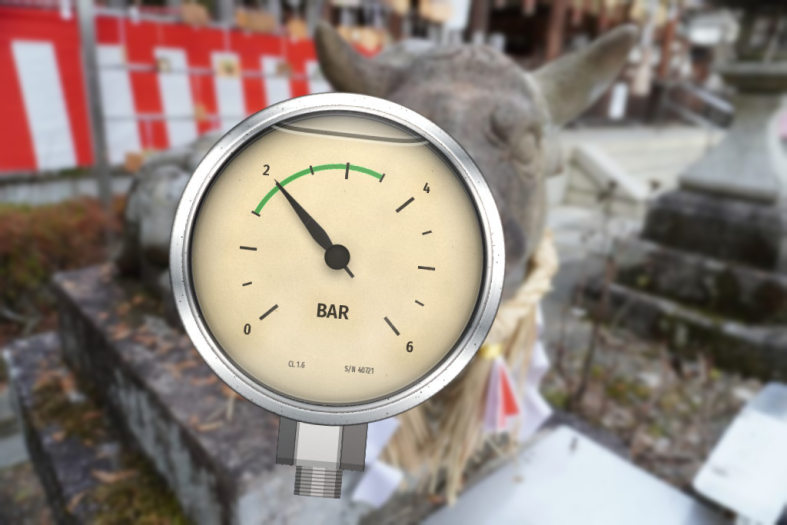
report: 2 (bar)
